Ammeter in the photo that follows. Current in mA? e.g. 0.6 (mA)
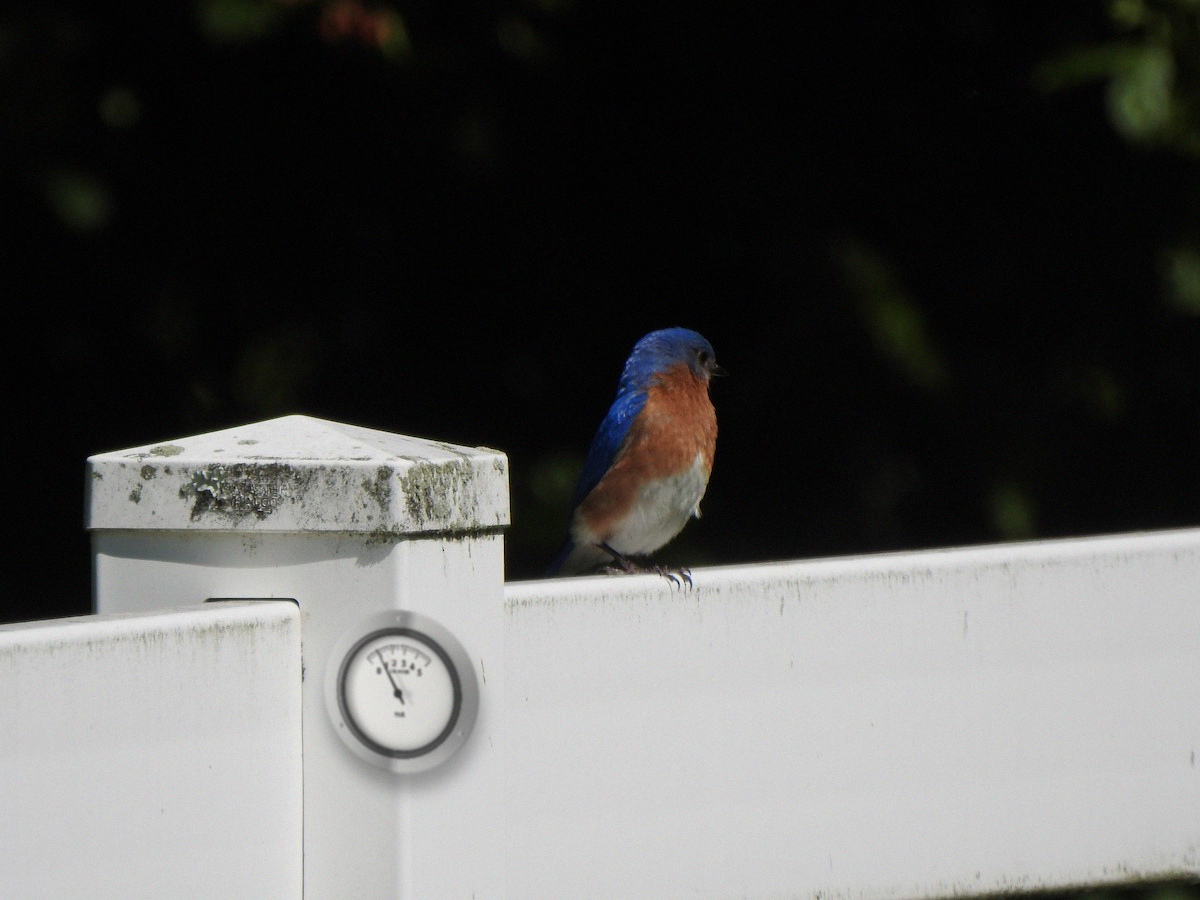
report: 1 (mA)
